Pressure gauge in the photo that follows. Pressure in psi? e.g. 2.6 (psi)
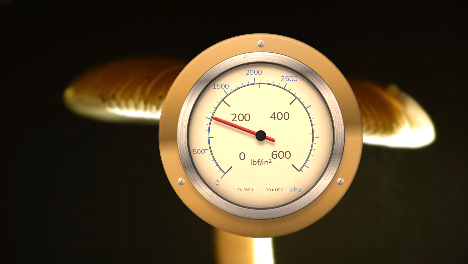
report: 150 (psi)
